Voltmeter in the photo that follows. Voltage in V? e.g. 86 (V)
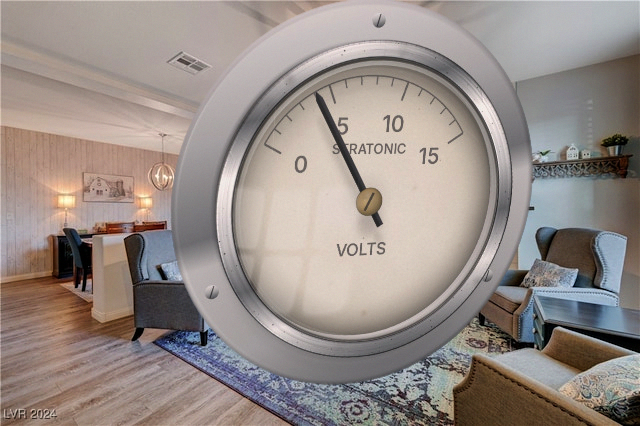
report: 4 (V)
